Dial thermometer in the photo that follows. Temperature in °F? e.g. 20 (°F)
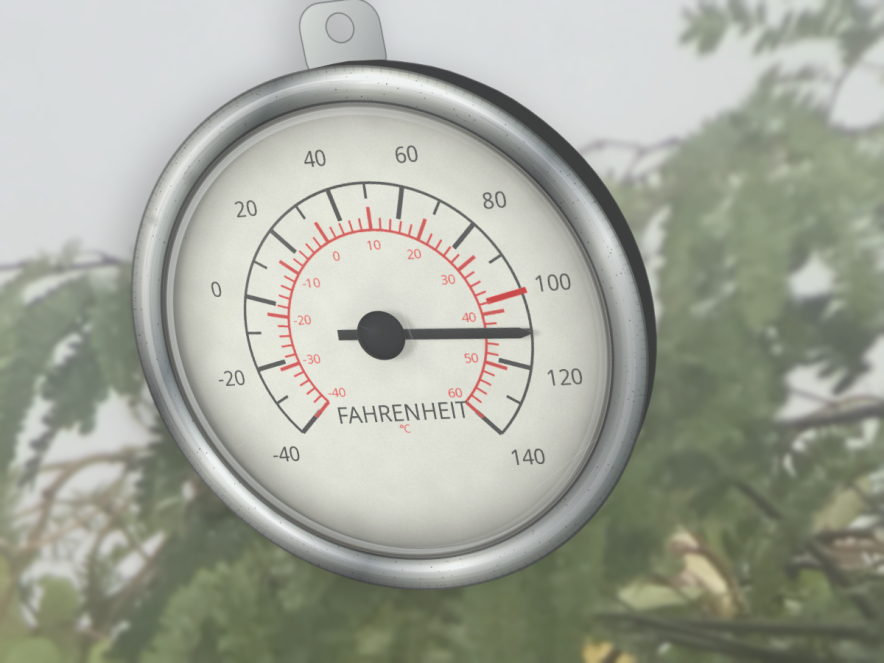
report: 110 (°F)
